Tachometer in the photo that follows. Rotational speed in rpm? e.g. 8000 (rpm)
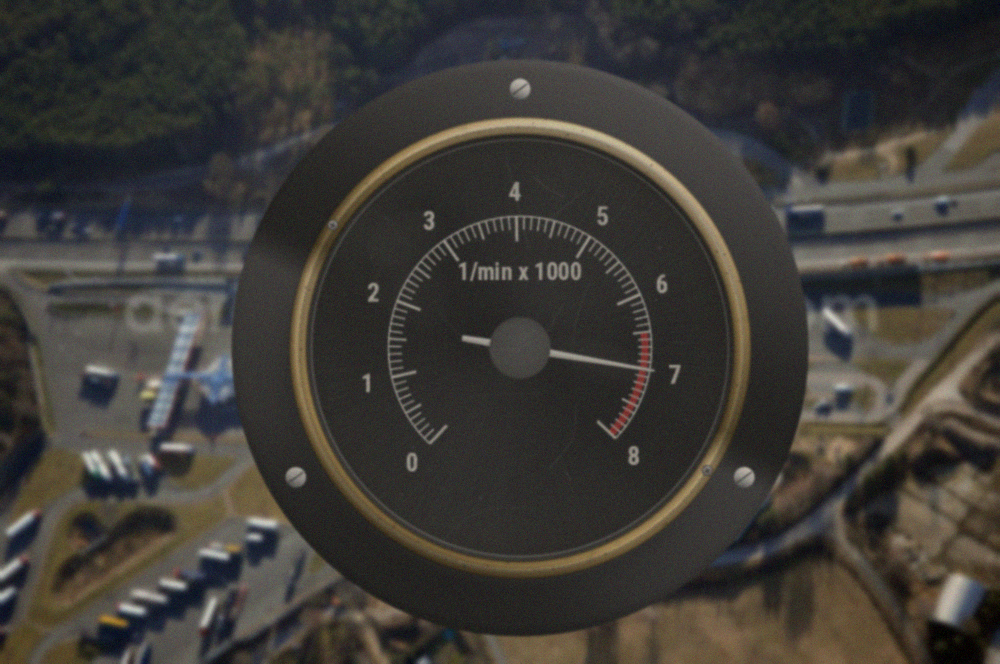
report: 7000 (rpm)
